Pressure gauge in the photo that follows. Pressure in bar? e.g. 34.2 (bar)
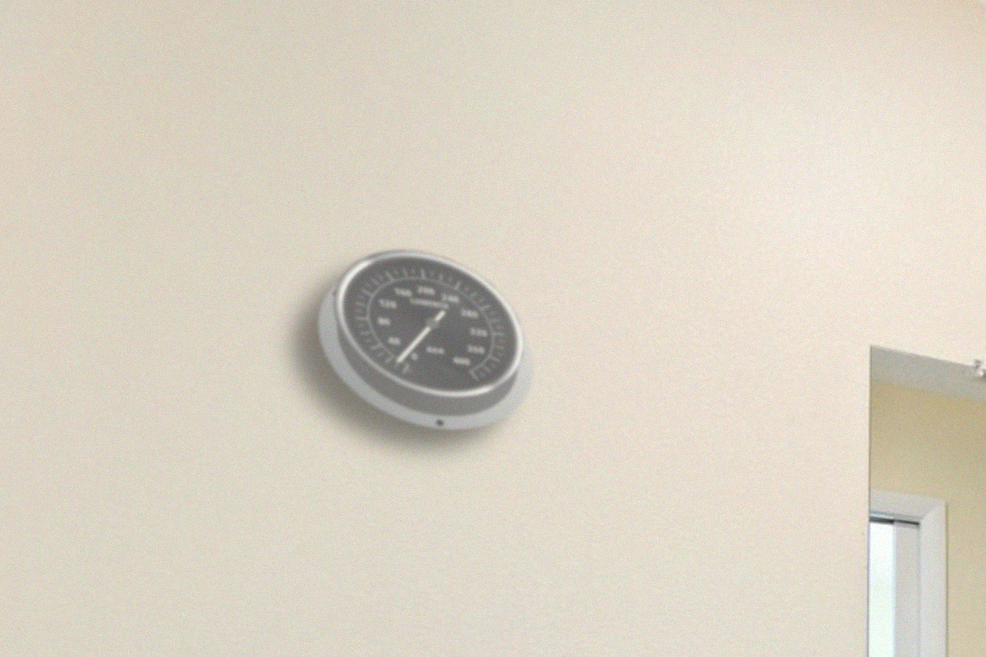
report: 10 (bar)
